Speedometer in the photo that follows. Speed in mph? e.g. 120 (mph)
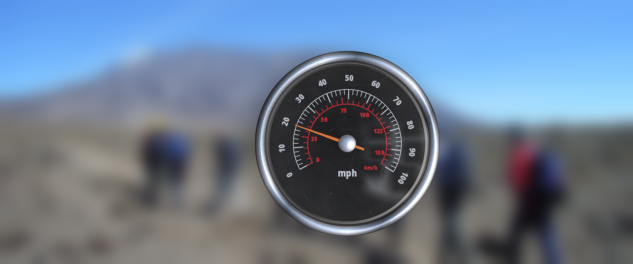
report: 20 (mph)
